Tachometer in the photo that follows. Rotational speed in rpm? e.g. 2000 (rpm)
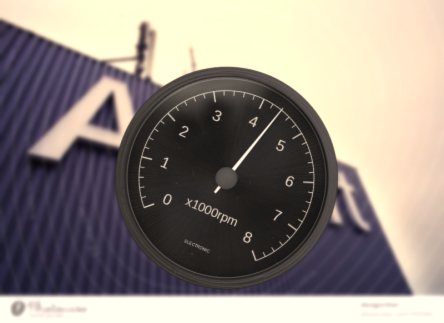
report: 4400 (rpm)
